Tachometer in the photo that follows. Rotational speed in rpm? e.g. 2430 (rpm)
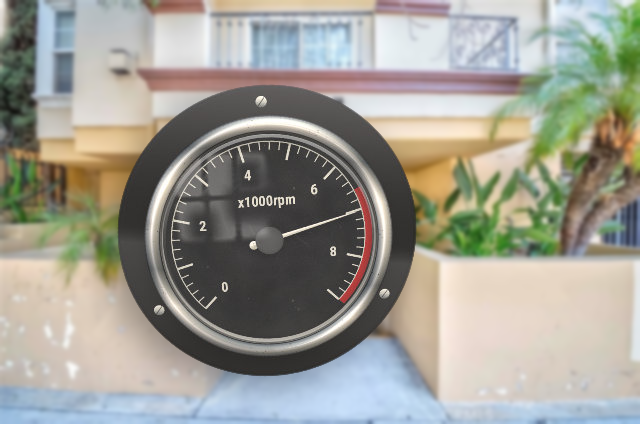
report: 7000 (rpm)
